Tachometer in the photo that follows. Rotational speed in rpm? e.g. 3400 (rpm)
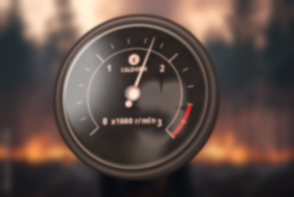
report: 1700 (rpm)
